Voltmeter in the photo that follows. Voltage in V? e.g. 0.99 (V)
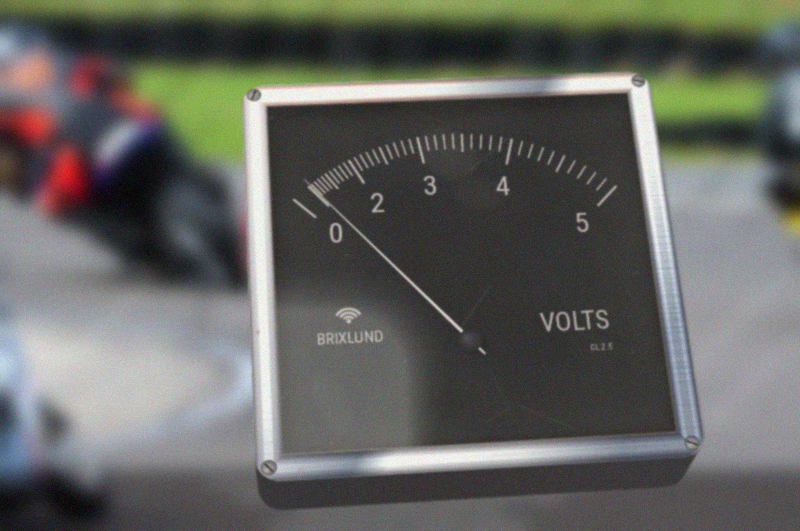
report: 1 (V)
